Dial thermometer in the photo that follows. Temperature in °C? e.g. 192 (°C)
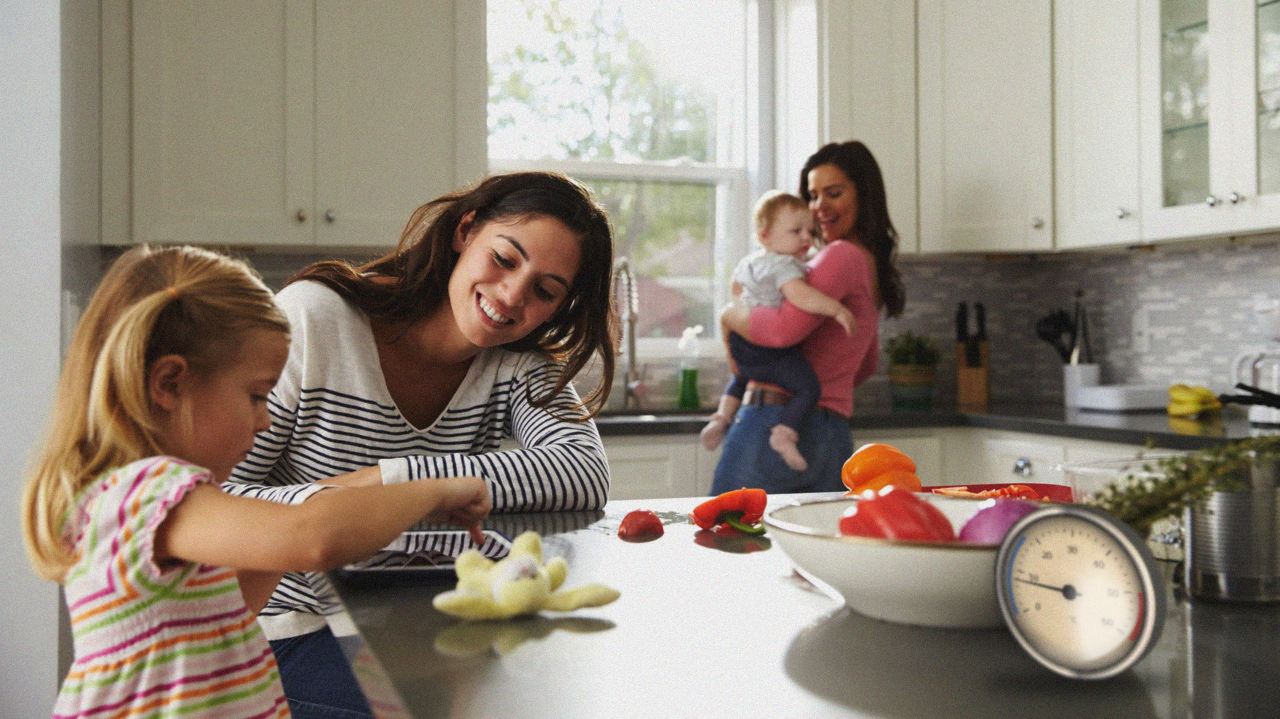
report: 8 (°C)
